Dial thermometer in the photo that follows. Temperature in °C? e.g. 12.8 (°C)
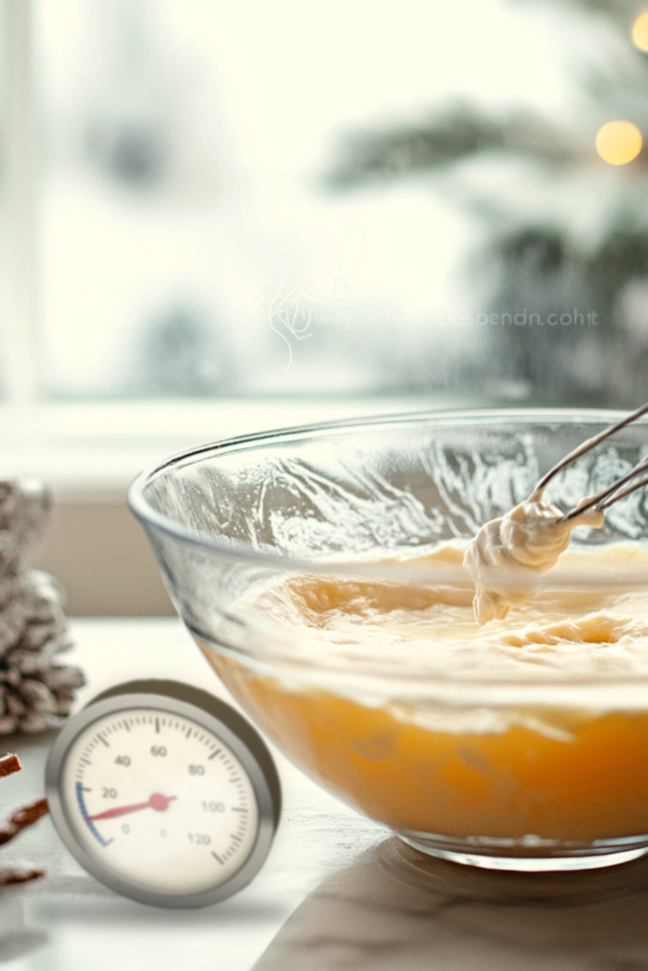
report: 10 (°C)
